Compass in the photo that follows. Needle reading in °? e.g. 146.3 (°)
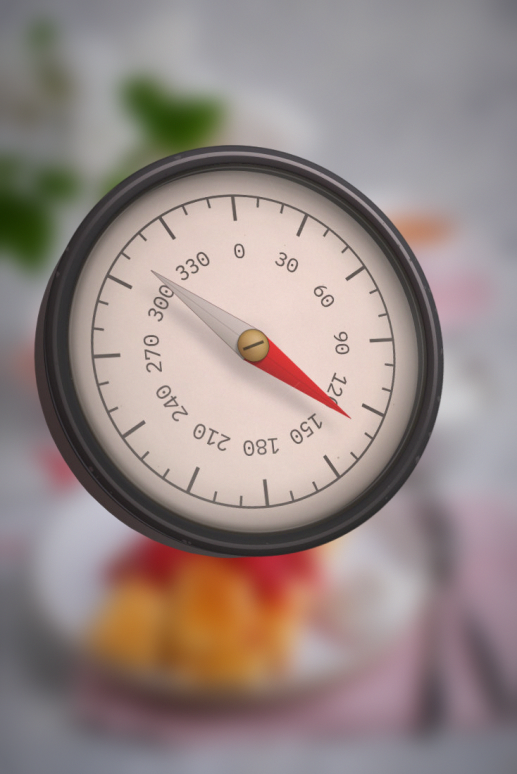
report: 130 (°)
